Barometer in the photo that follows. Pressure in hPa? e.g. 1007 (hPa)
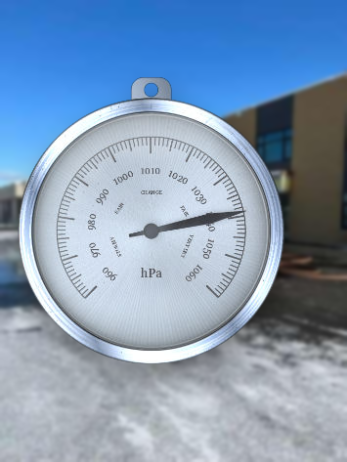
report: 1039 (hPa)
